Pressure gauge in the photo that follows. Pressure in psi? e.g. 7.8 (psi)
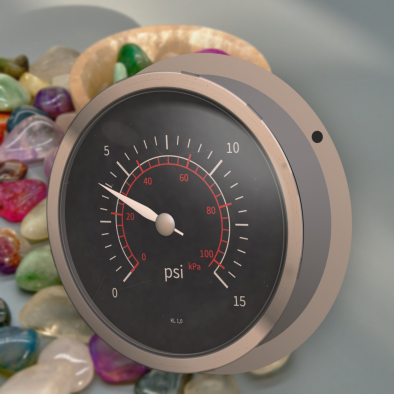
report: 4 (psi)
